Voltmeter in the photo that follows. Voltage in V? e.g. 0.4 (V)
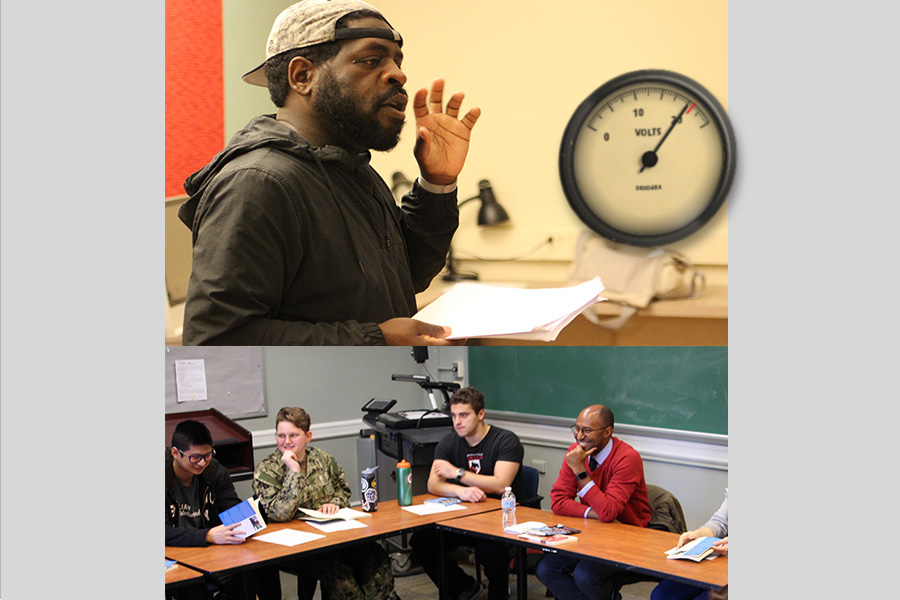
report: 20 (V)
